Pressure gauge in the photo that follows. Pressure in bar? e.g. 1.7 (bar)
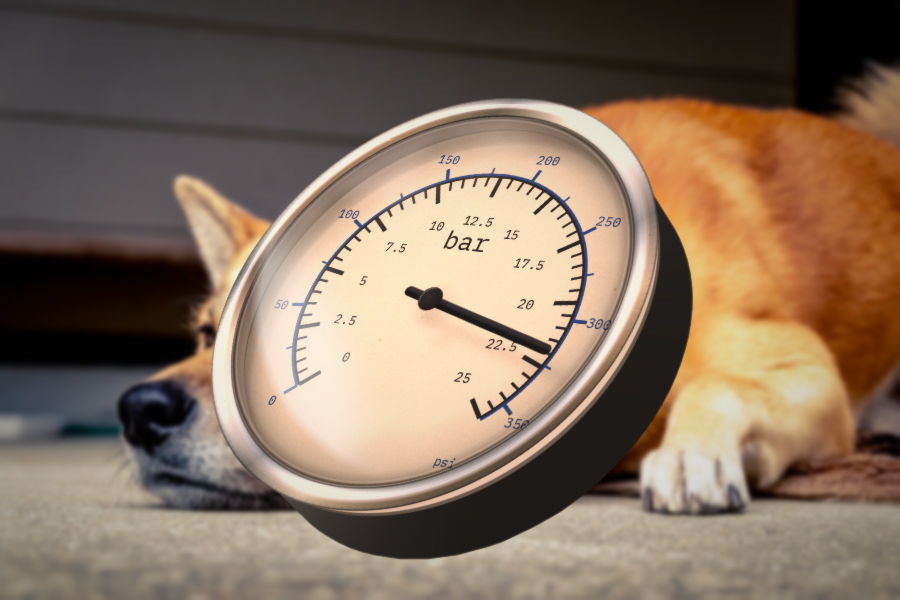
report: 22 (bar)
